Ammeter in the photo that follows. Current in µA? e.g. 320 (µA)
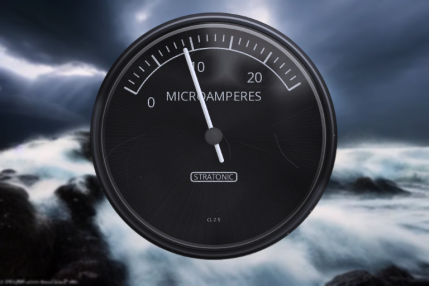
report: 9 (µA)
